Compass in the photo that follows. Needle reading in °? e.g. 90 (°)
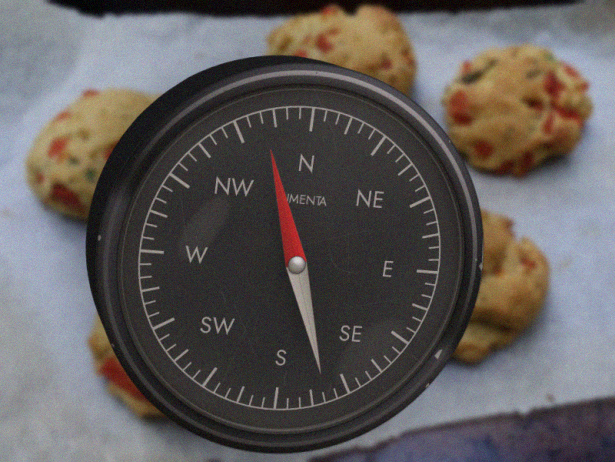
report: 340 (°)
